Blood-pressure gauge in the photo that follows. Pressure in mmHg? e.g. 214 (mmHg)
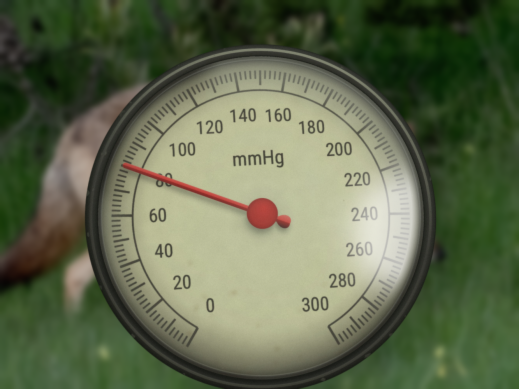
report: 80 (mmHg)
